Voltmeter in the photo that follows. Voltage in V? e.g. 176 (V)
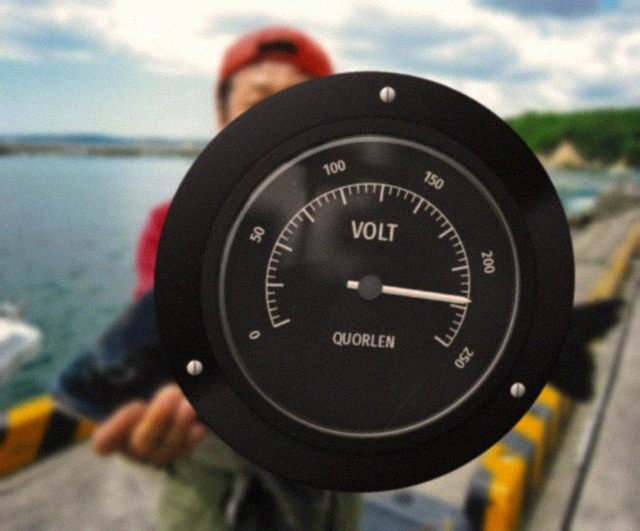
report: 220 (V)
